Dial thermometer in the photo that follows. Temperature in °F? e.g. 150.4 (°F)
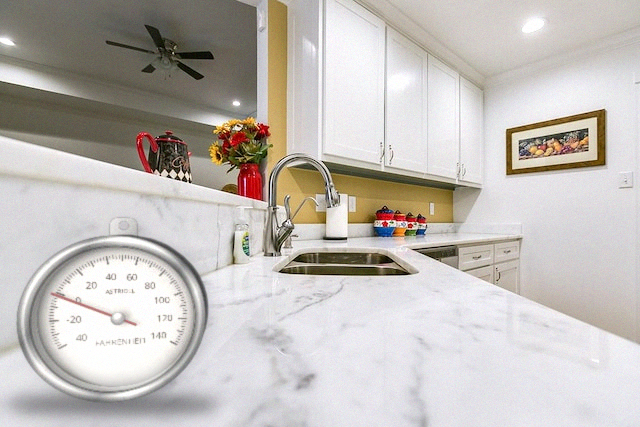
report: 0 (°F)
